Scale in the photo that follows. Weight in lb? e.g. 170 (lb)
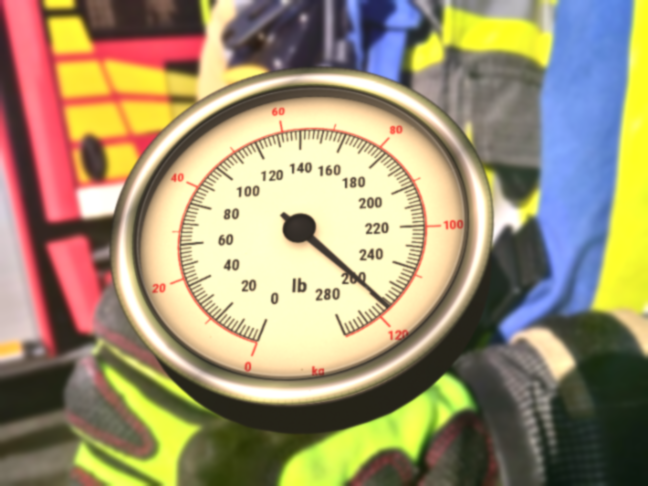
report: 260 (lb)
